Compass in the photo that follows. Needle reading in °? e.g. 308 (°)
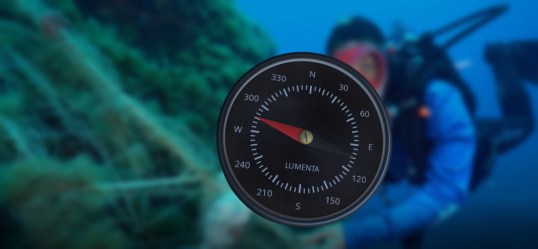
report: 285 (°)
